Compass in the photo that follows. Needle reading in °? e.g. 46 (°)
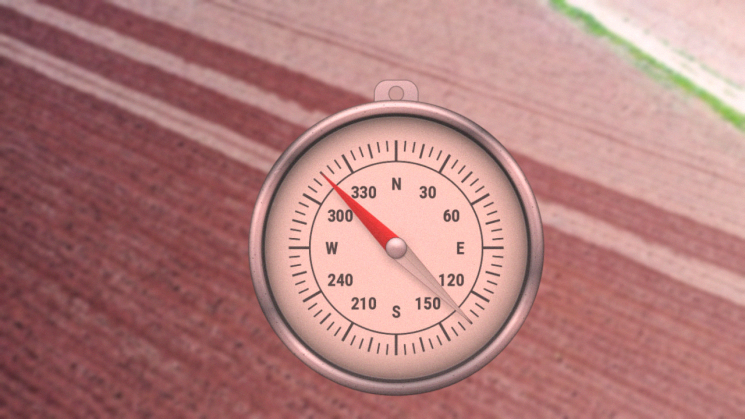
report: 315 (°)
